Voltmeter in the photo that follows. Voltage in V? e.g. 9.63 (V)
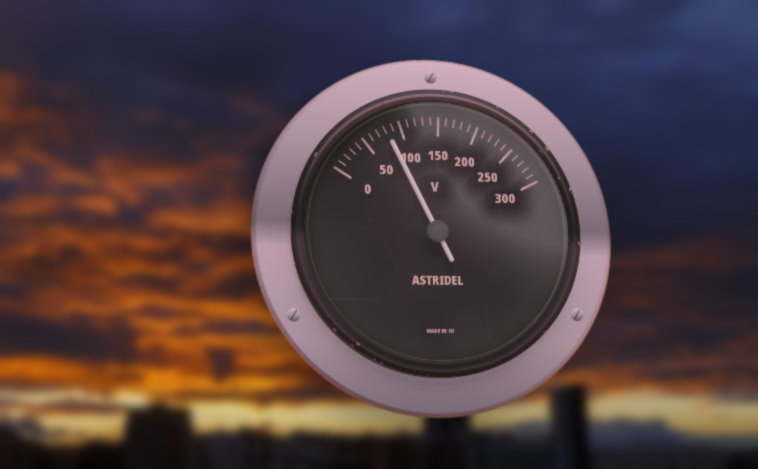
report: 80 (V)
